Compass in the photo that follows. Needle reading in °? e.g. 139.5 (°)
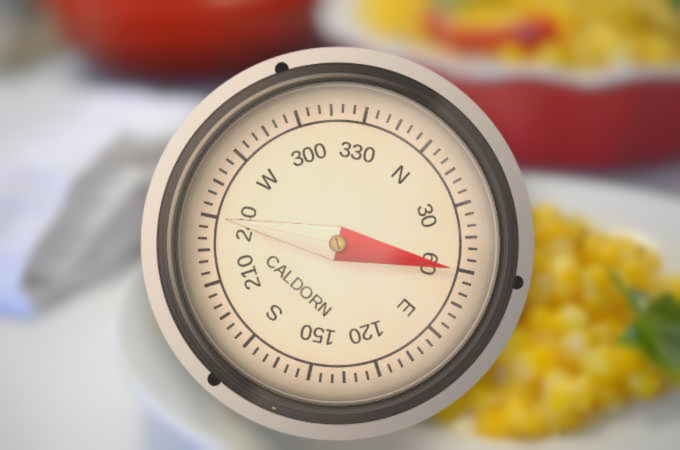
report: 60 (°)
